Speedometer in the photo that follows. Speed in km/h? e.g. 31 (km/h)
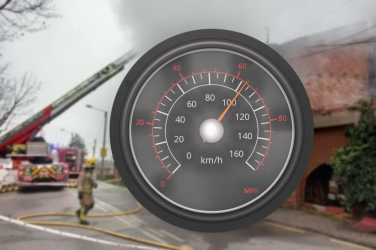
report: 102.5 (km/h)
